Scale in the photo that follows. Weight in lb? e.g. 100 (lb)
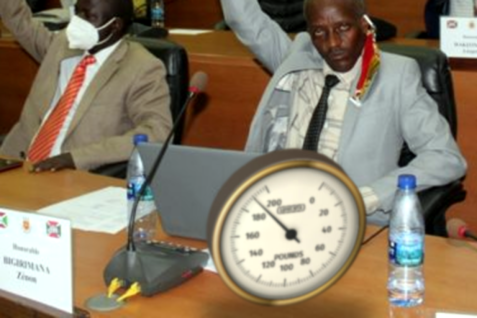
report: 190 (lb)
